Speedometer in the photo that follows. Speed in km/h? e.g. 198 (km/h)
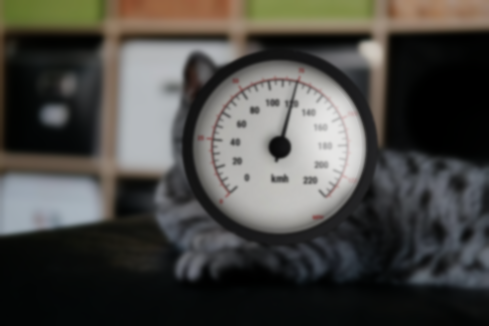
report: 120 (km/h)
